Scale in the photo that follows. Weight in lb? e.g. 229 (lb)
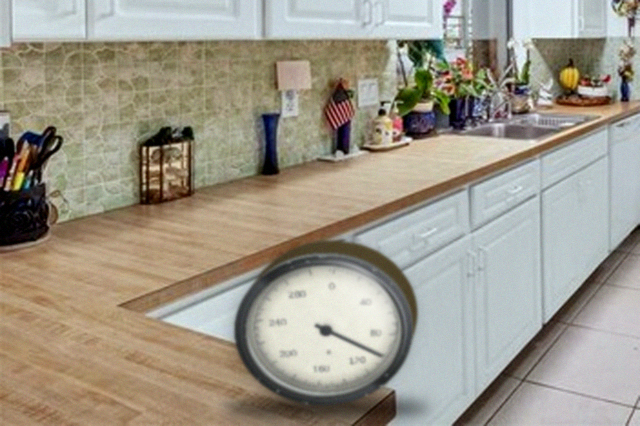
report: 100 (lb)
